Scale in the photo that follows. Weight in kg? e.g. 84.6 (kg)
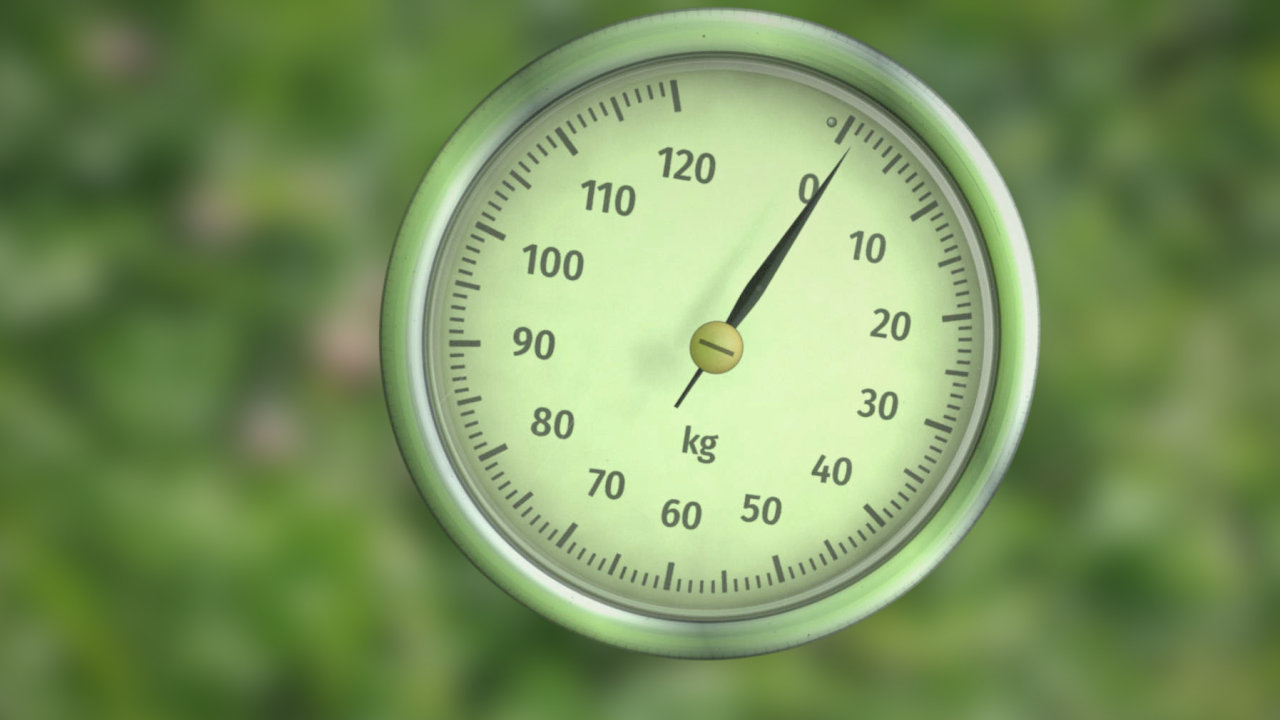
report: 1 (kg)
